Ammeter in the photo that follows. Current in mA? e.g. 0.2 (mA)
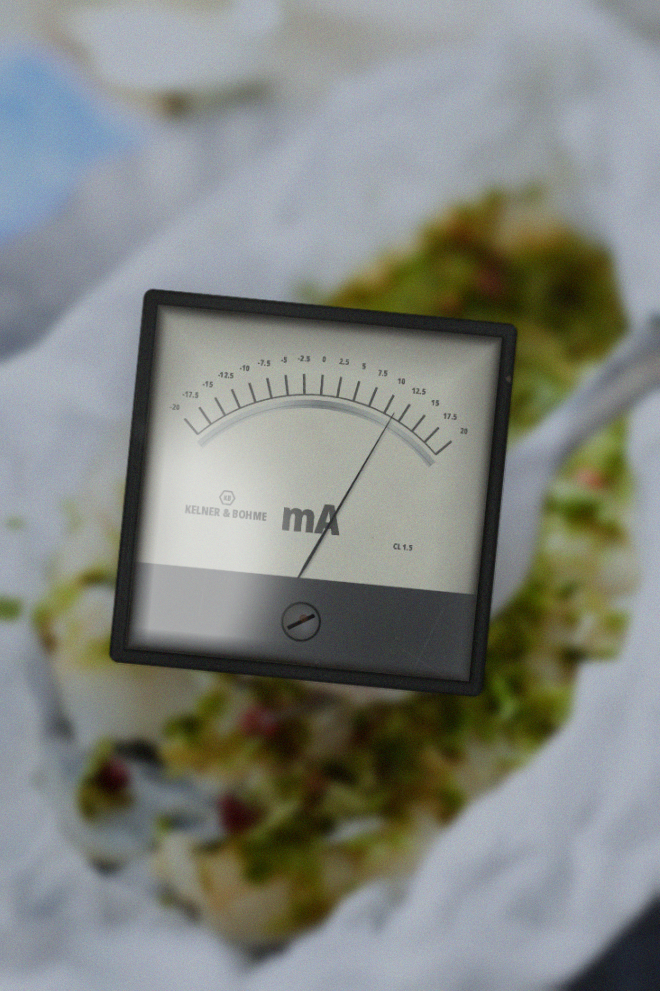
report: 11.25 (mA)
